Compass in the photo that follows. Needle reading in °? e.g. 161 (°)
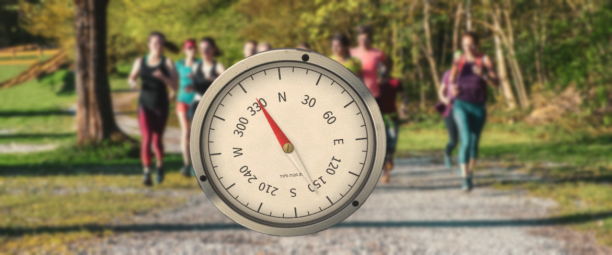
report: 335 (°)
